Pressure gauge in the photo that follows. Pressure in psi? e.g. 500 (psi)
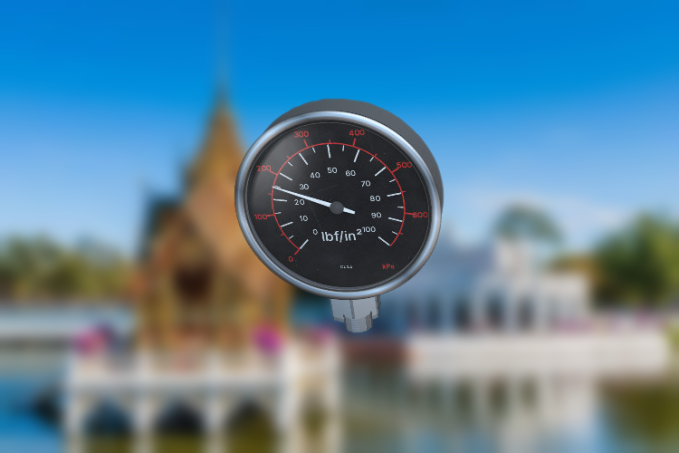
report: 25 (psi)
